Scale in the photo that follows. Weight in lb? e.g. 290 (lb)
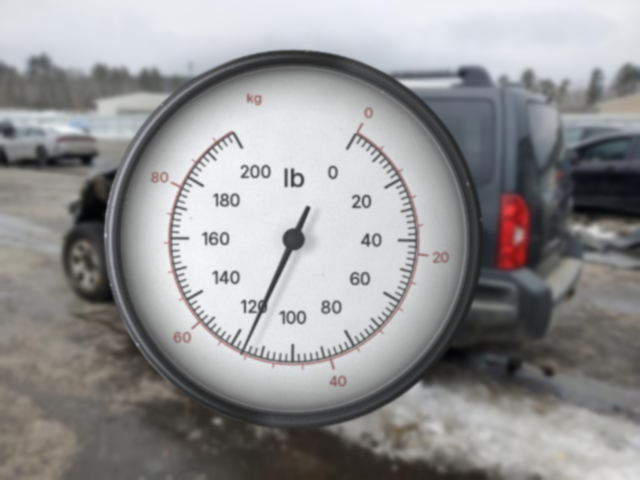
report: 116 (lb)
